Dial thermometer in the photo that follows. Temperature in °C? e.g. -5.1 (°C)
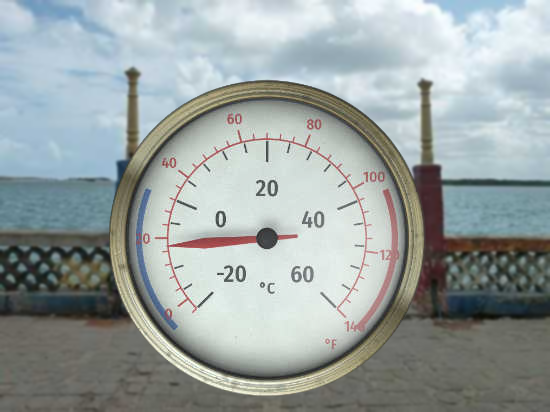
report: -8 (°C)
